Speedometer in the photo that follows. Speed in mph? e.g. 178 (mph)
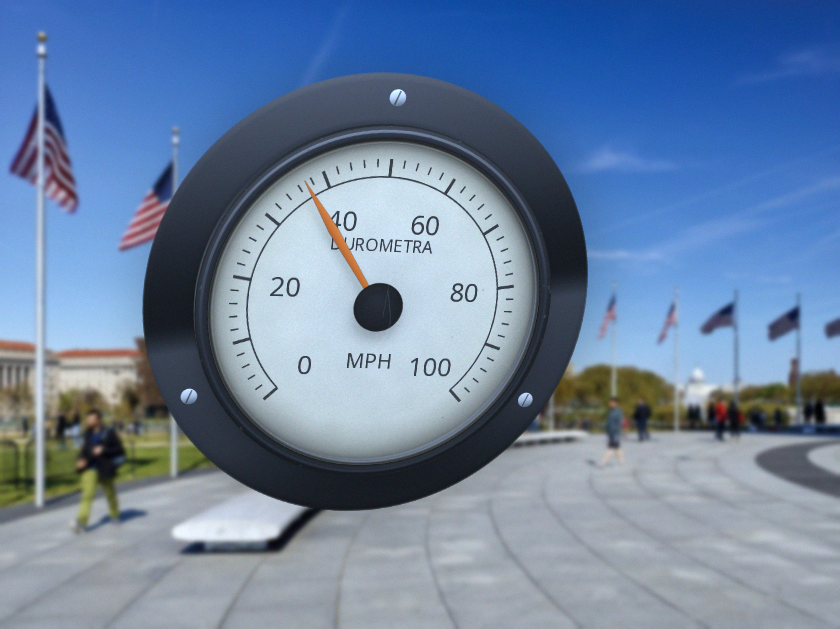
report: 37 (mph)
